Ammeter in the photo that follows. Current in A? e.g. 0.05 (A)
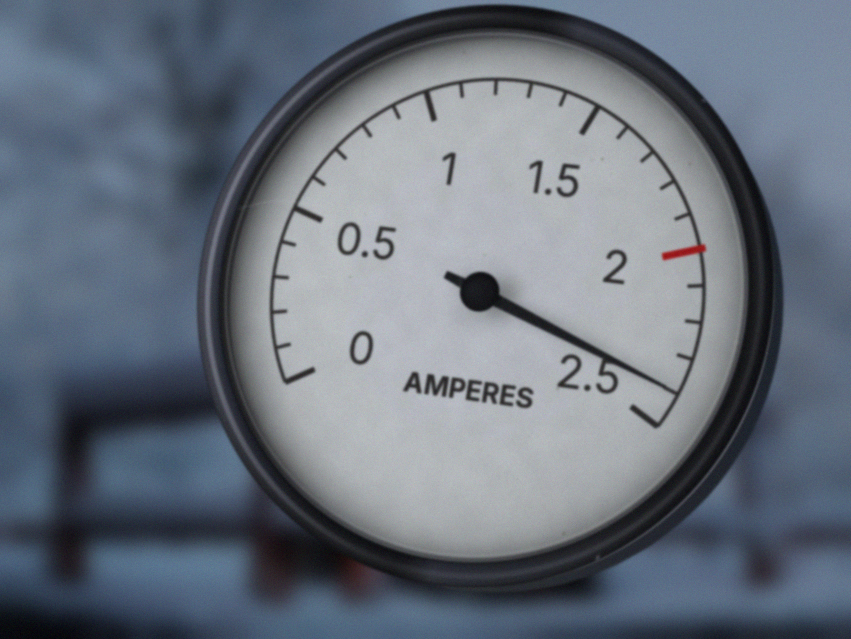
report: 2.4 (A)
